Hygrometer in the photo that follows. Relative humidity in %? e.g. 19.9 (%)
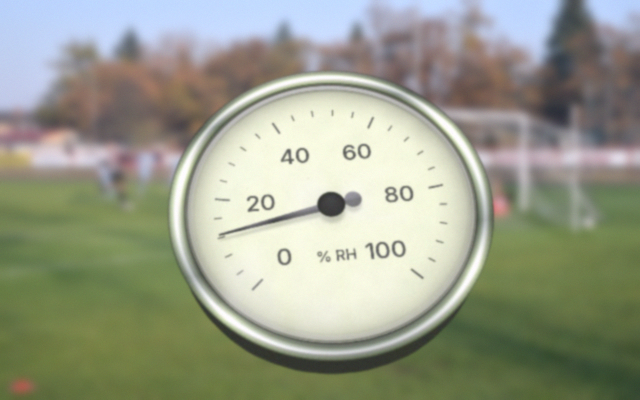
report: 12 (%)
